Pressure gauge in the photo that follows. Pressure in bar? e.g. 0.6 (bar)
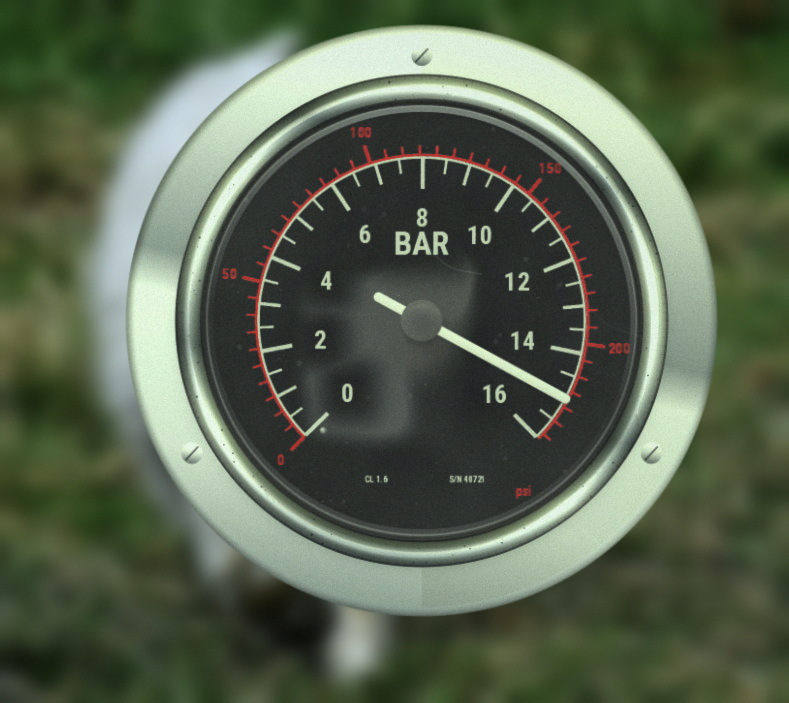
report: 15 (bar)
